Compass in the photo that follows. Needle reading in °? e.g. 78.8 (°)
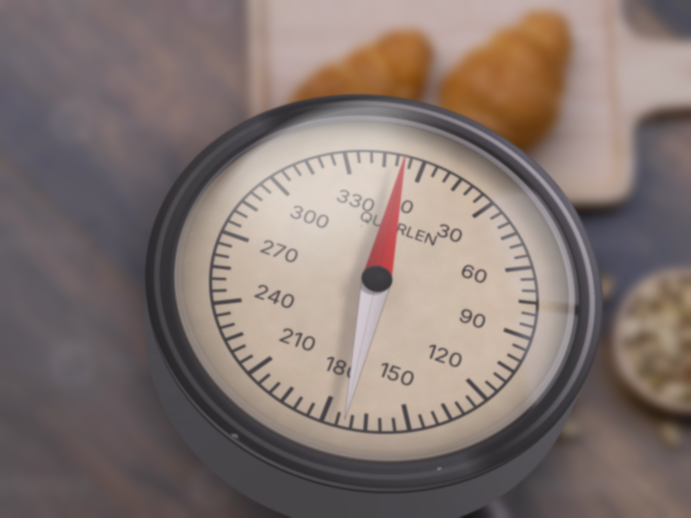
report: 352.5 (°)
